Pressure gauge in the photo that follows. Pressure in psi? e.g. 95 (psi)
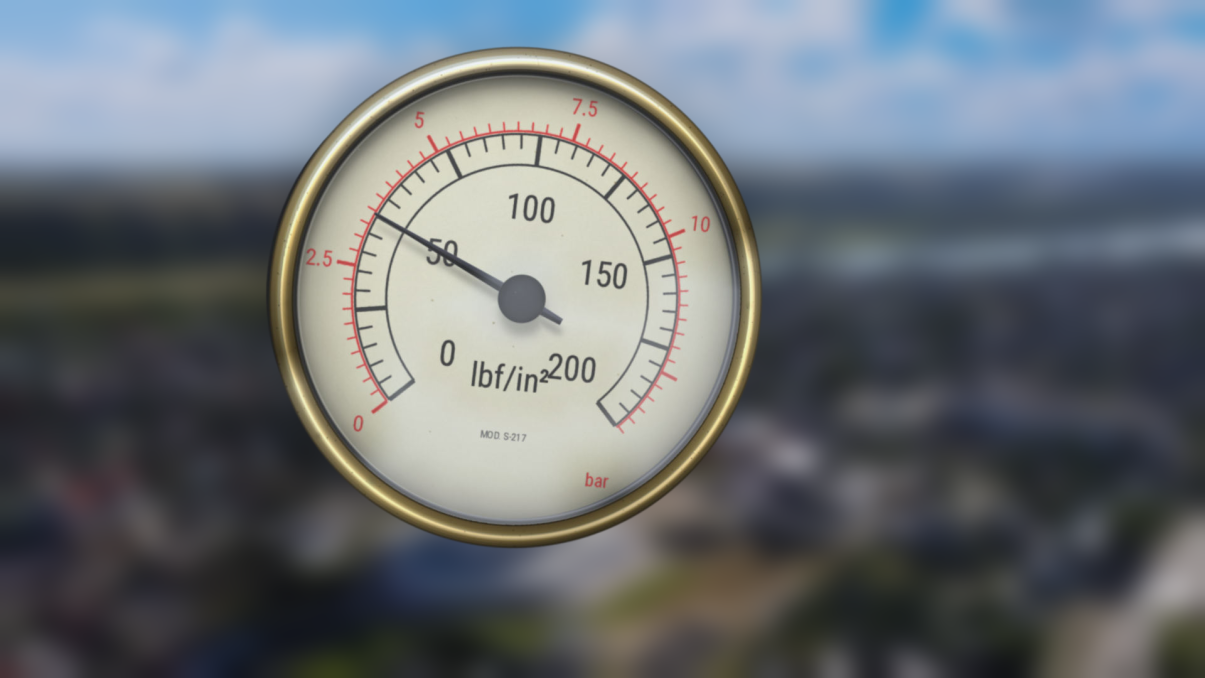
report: 50 (psi)
